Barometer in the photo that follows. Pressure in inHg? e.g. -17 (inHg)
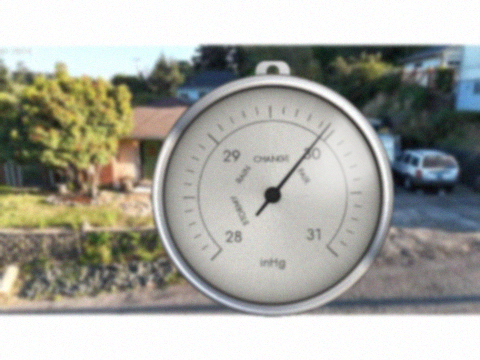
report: 29.95 (inHg)
